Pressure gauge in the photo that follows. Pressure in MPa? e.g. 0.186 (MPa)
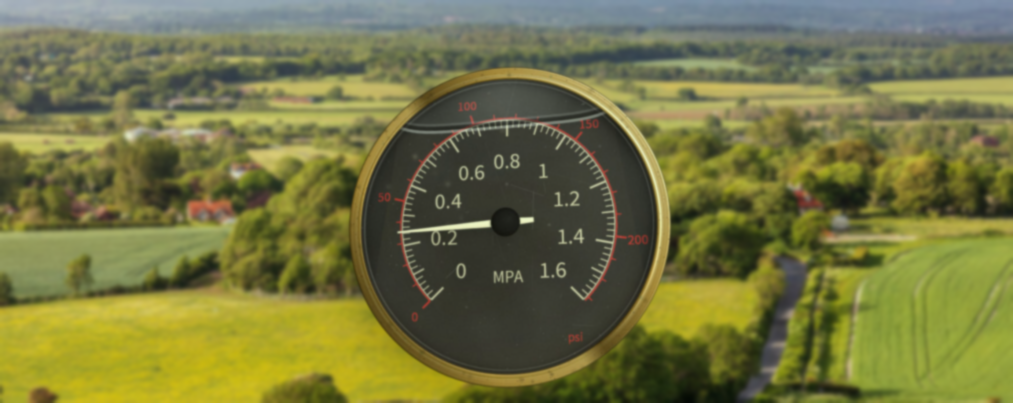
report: 0.24 (MPa)
